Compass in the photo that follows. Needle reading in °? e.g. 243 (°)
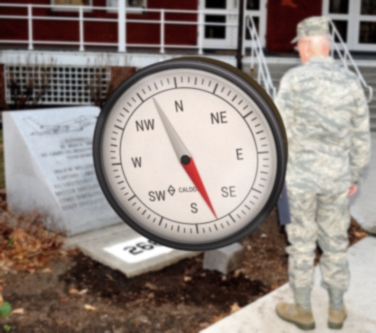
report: 160 (°)
